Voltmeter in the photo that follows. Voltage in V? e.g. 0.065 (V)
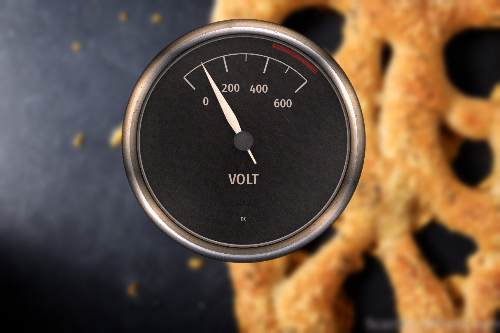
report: 100 (V)
